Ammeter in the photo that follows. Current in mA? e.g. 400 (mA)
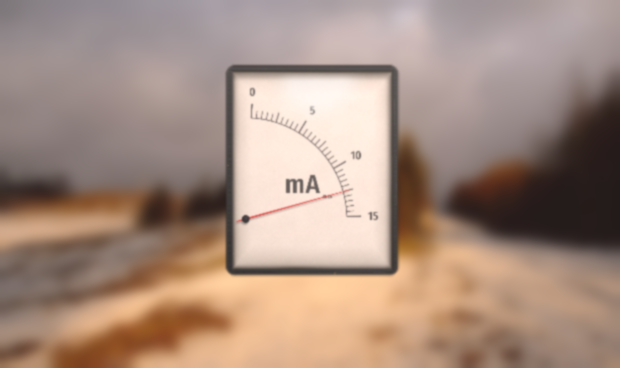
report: 12.5 (mA)
